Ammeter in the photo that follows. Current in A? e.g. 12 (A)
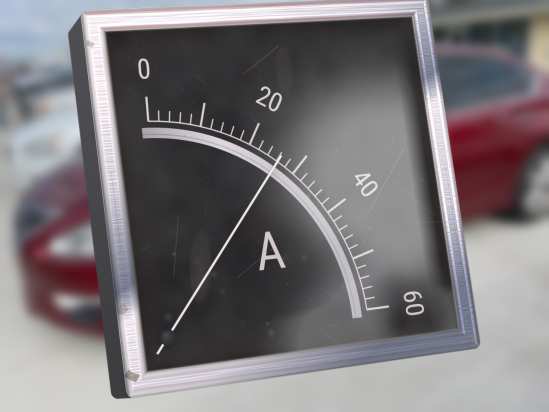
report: 26 (A)
